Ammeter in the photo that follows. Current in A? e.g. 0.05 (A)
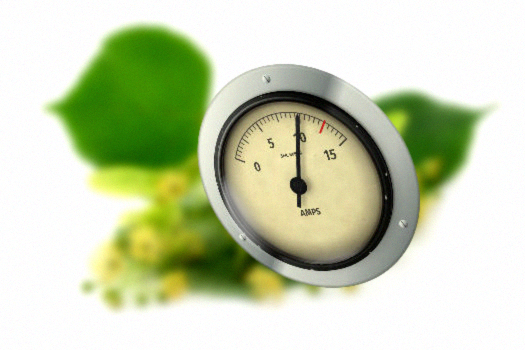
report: 10 (A)
